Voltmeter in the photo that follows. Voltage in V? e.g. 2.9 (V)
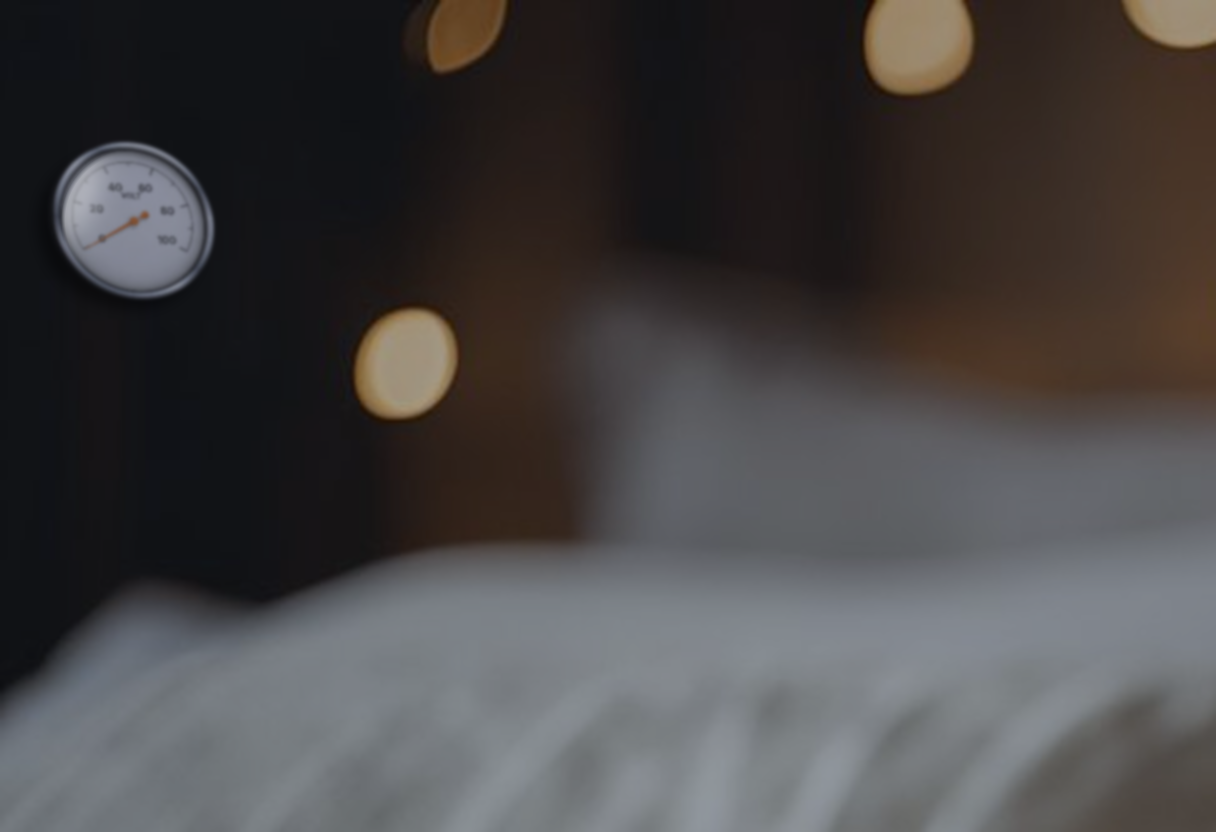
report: 0 (V)
